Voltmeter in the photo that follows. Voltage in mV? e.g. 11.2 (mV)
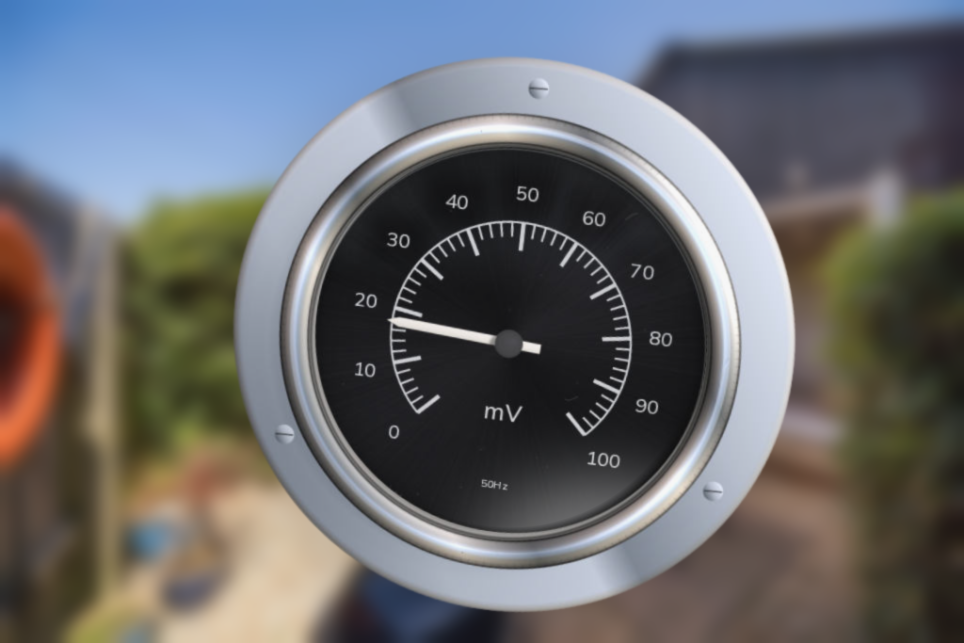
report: 18 (mV)
